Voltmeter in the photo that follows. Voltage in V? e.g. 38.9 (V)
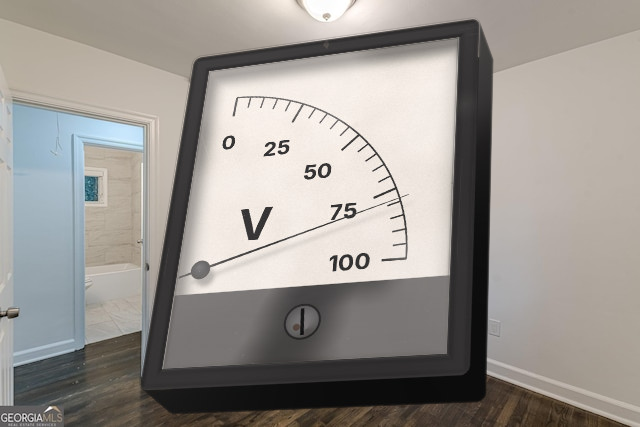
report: 80 (V)
